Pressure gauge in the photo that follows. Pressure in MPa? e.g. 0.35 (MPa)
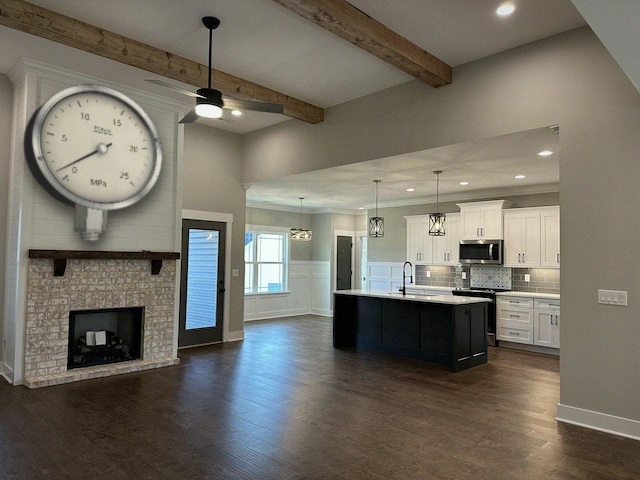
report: 1 (MPa)
